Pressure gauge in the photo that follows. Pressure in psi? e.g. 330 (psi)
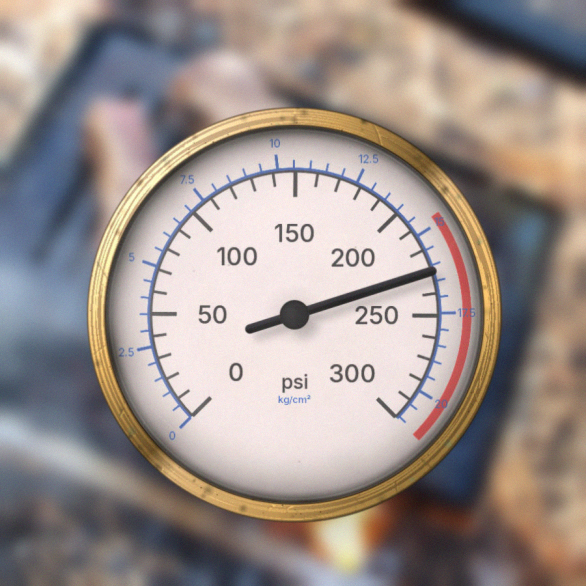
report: 230 (psi)
